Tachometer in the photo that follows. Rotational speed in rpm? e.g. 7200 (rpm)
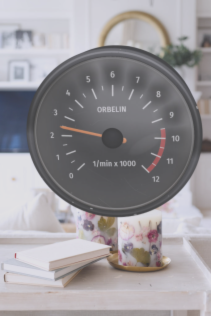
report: 2500 (rpm)
